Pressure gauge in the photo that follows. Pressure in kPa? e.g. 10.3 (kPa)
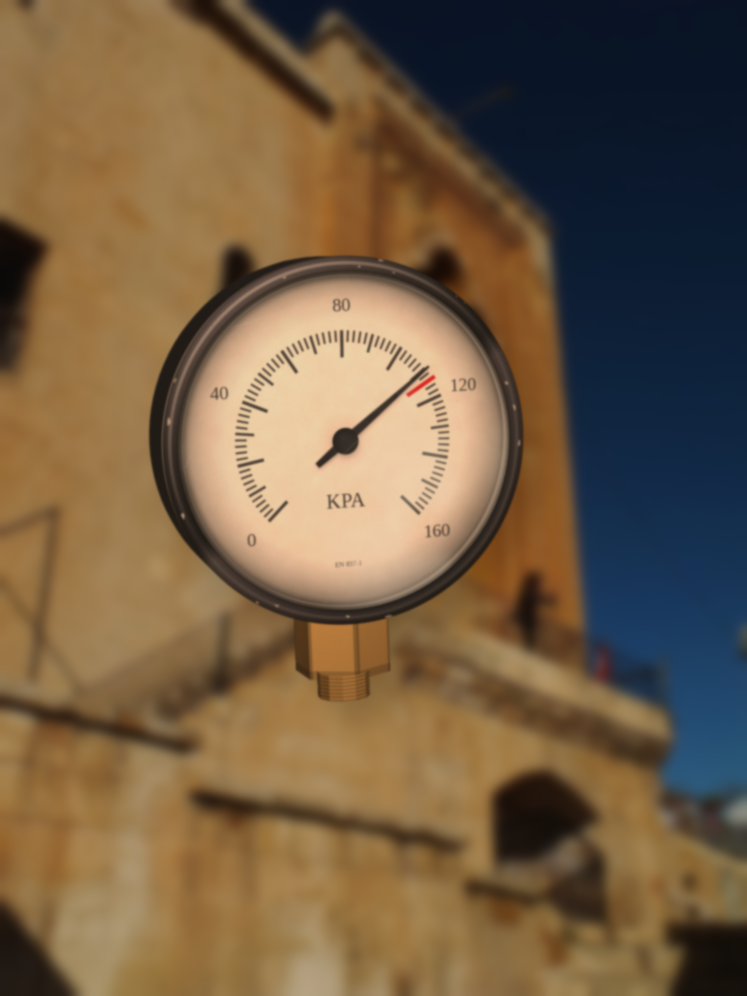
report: 110 (kPa)
